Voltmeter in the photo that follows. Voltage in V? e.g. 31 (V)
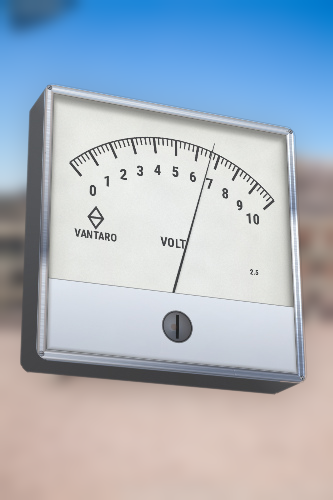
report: 6.6 (V)
